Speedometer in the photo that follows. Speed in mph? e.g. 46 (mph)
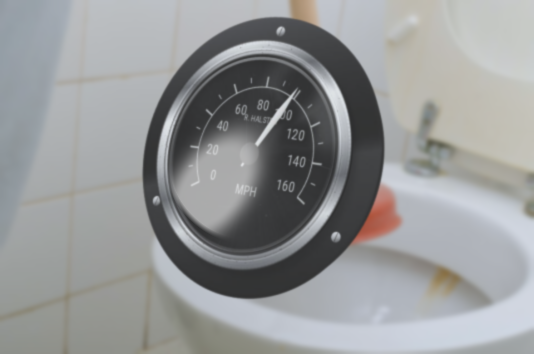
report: 100 (mph)
